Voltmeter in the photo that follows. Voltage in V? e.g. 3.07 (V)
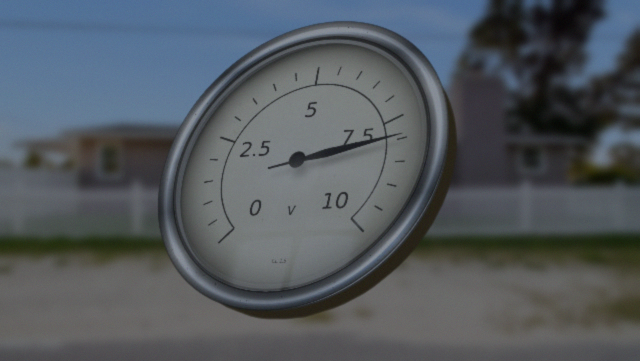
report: 8 (V)
